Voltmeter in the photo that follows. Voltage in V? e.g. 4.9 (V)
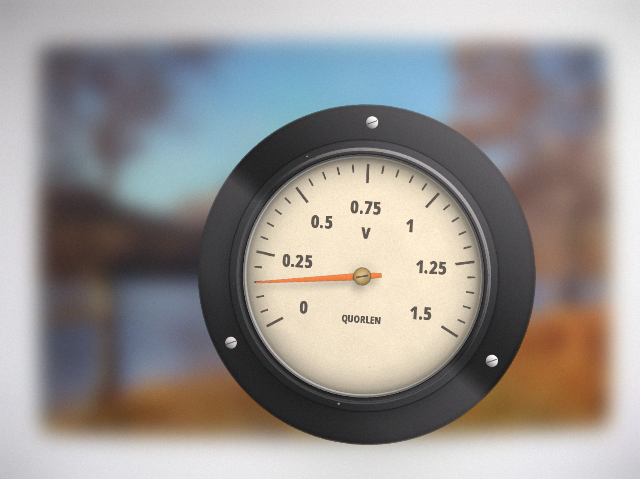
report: 0.15 (V)
